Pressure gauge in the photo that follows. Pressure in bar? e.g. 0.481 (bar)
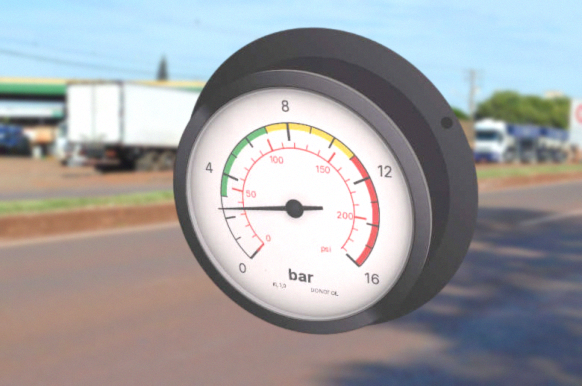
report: 2.5 (bar)
